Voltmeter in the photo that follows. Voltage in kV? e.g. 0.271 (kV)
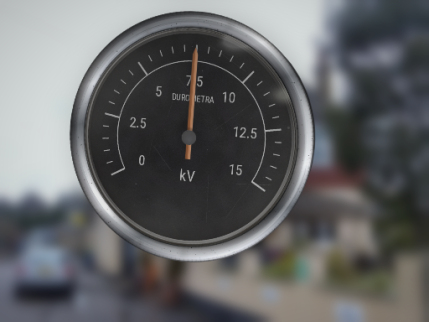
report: 7.5 (kV)
